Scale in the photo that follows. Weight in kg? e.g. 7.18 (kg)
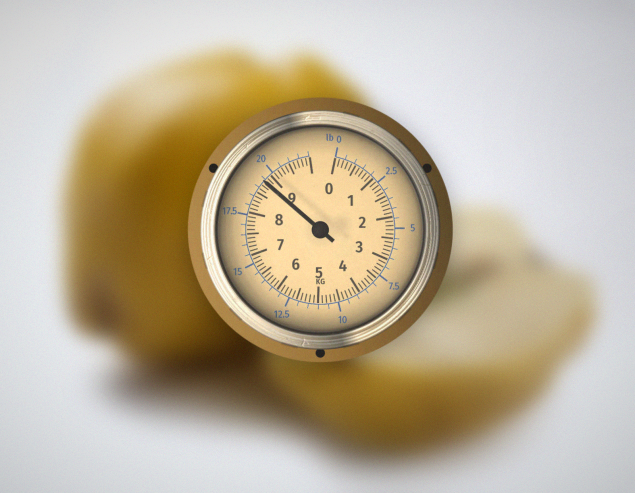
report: 8.8 (kg)
